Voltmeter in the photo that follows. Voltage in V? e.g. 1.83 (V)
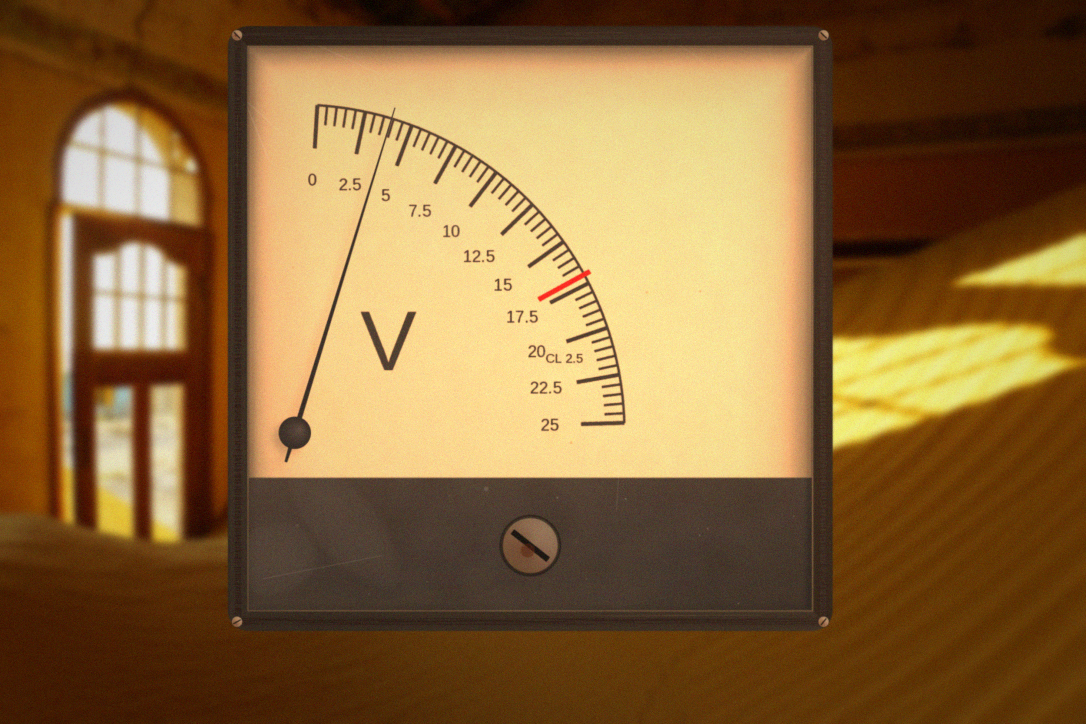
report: 4 (V)
